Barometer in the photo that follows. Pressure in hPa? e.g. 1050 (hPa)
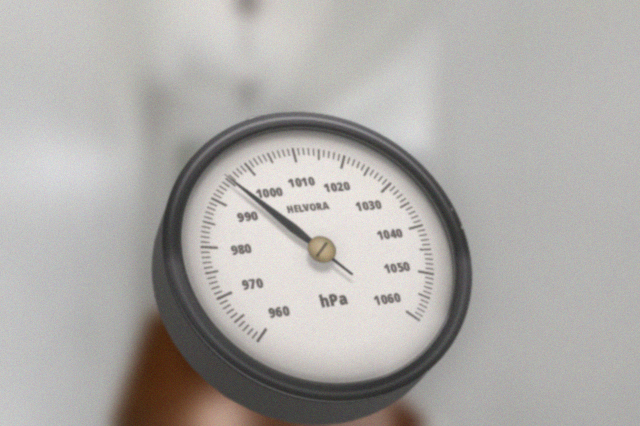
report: 995 (hPa)
